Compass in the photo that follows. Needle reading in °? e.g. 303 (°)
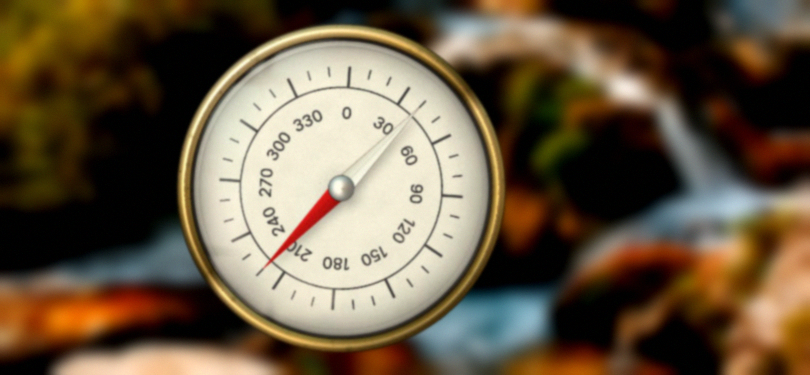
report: 220 (°)
